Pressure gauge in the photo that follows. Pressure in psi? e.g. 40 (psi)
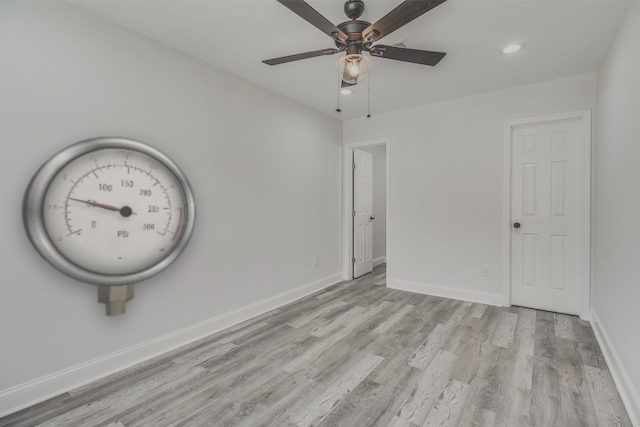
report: 50 (psi)
